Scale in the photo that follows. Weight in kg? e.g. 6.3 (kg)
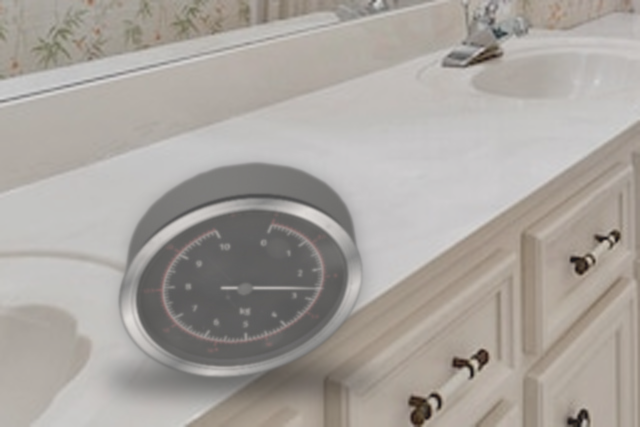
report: 2.5 (kg)
